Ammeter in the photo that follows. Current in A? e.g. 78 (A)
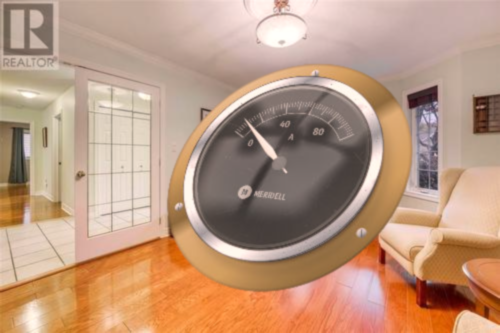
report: 10 (A)
